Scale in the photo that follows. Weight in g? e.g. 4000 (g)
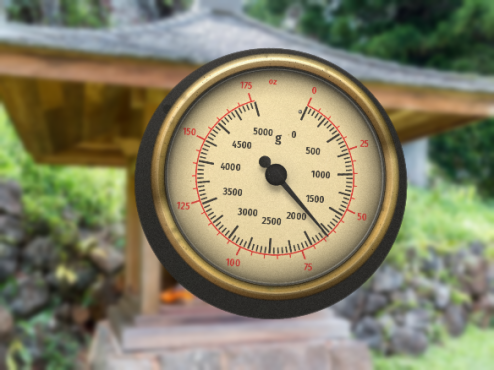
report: 1800 (g)
